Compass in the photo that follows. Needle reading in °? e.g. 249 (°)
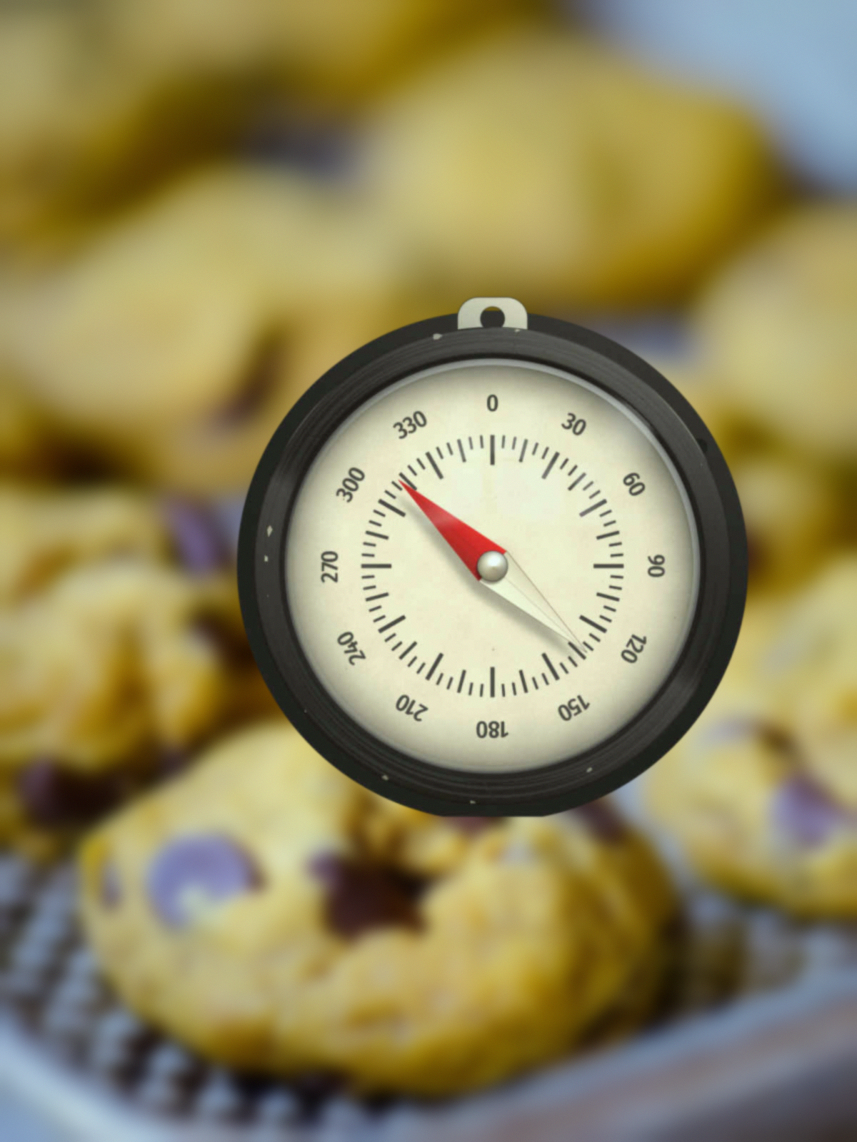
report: 312.5 (°)
